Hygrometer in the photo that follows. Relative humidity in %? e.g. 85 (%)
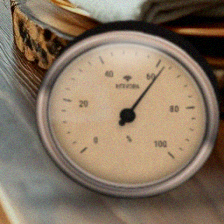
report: 62 (%)
